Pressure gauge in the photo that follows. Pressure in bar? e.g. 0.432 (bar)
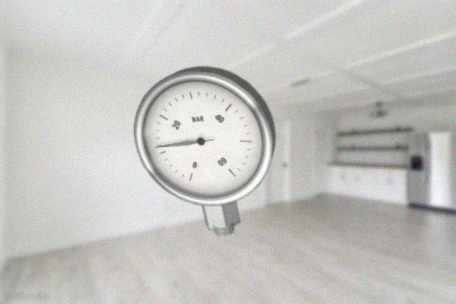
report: 12 (bar)
